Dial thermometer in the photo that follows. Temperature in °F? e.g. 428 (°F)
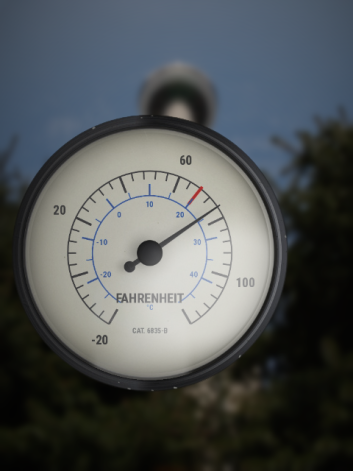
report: 76 (°F)
